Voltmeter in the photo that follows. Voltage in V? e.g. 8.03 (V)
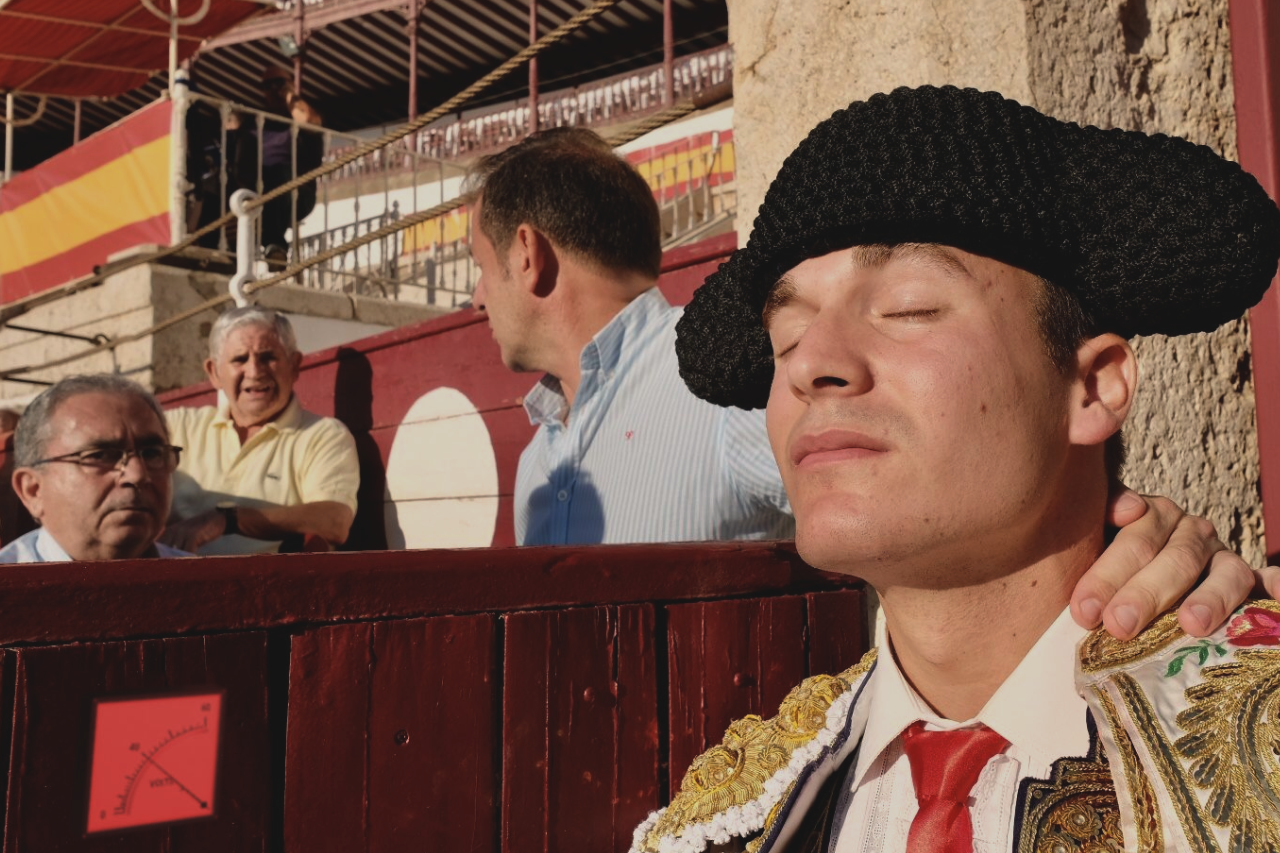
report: 40 (V)
